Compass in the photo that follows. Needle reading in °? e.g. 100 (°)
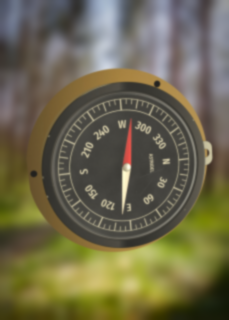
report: 280 (°)
